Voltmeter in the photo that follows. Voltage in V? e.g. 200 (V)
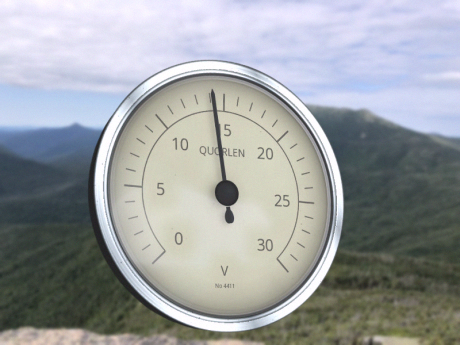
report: 14 (V)
